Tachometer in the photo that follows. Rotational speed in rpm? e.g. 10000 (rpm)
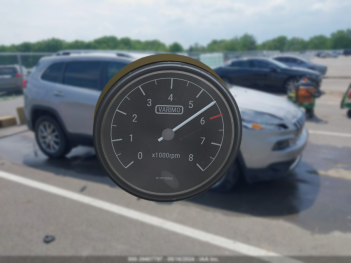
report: 5500 (rpm)
